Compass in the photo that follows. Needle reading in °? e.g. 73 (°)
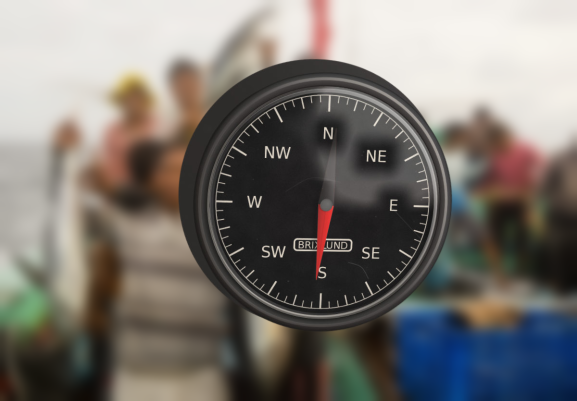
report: 185 (°)
